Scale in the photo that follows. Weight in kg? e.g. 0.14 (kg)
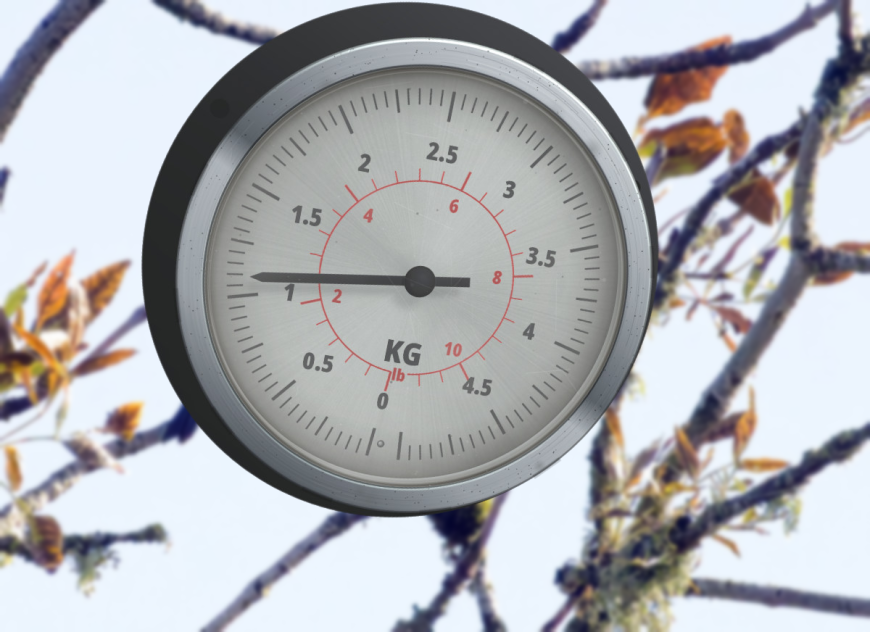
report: 1.1 (kg)
